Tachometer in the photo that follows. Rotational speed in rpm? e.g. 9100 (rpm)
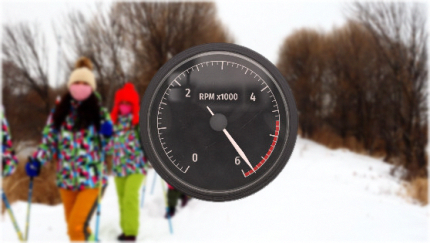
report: 5800 (rpm)
